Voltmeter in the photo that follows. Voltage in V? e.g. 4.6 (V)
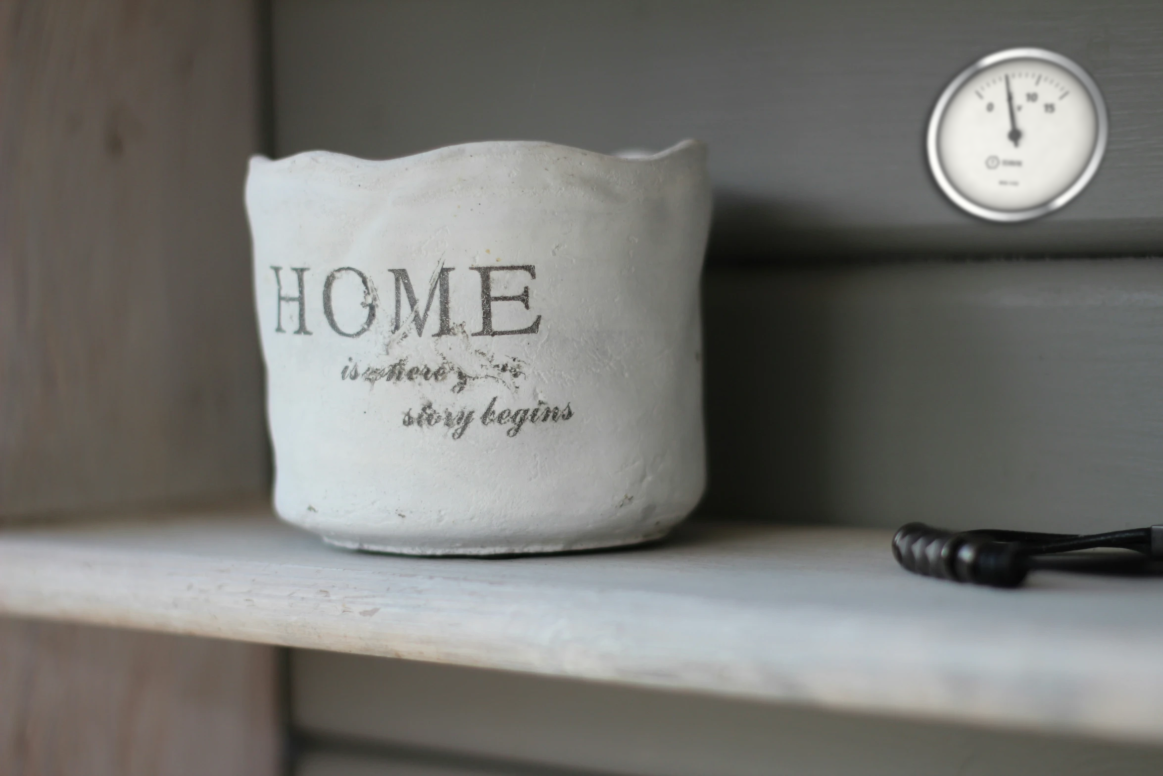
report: 5 (V)
